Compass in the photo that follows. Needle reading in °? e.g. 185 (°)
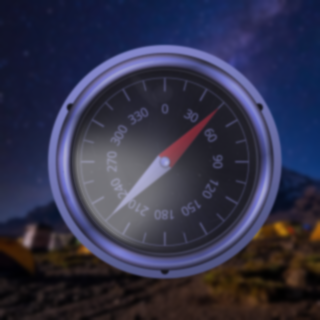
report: 45 (°)
